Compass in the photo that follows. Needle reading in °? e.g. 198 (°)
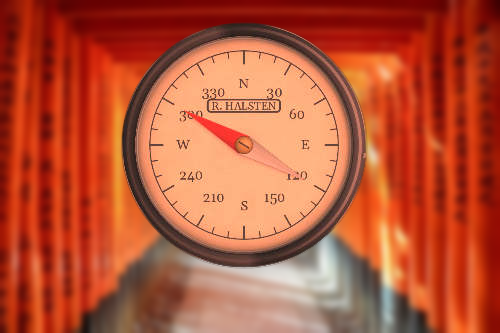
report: 300 (°)
